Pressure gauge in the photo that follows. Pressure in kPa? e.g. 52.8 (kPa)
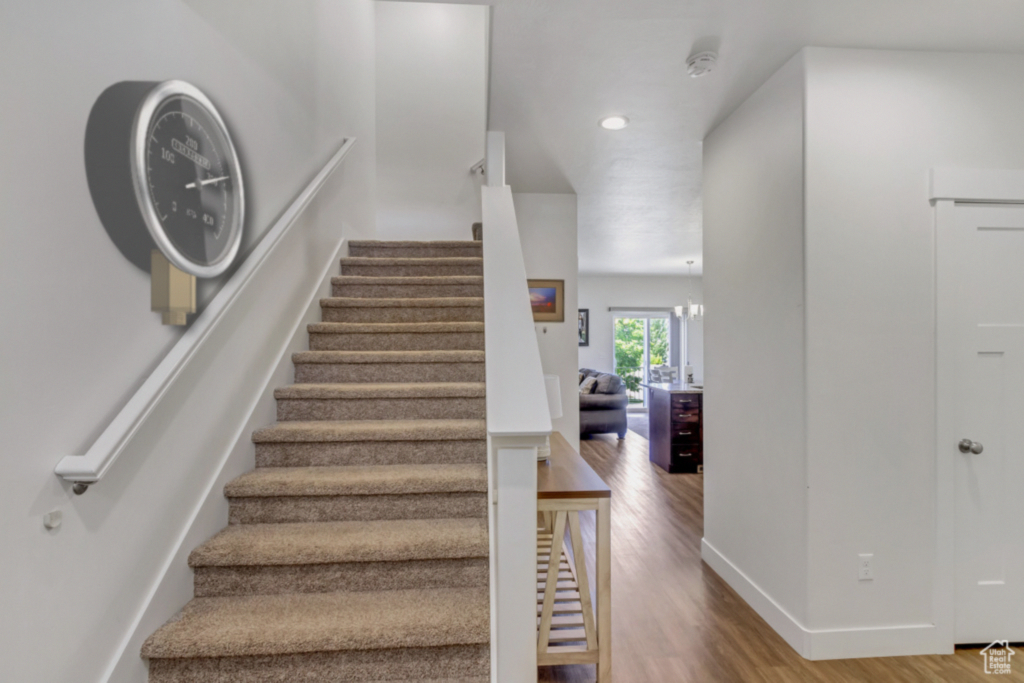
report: 300 (kPa)
